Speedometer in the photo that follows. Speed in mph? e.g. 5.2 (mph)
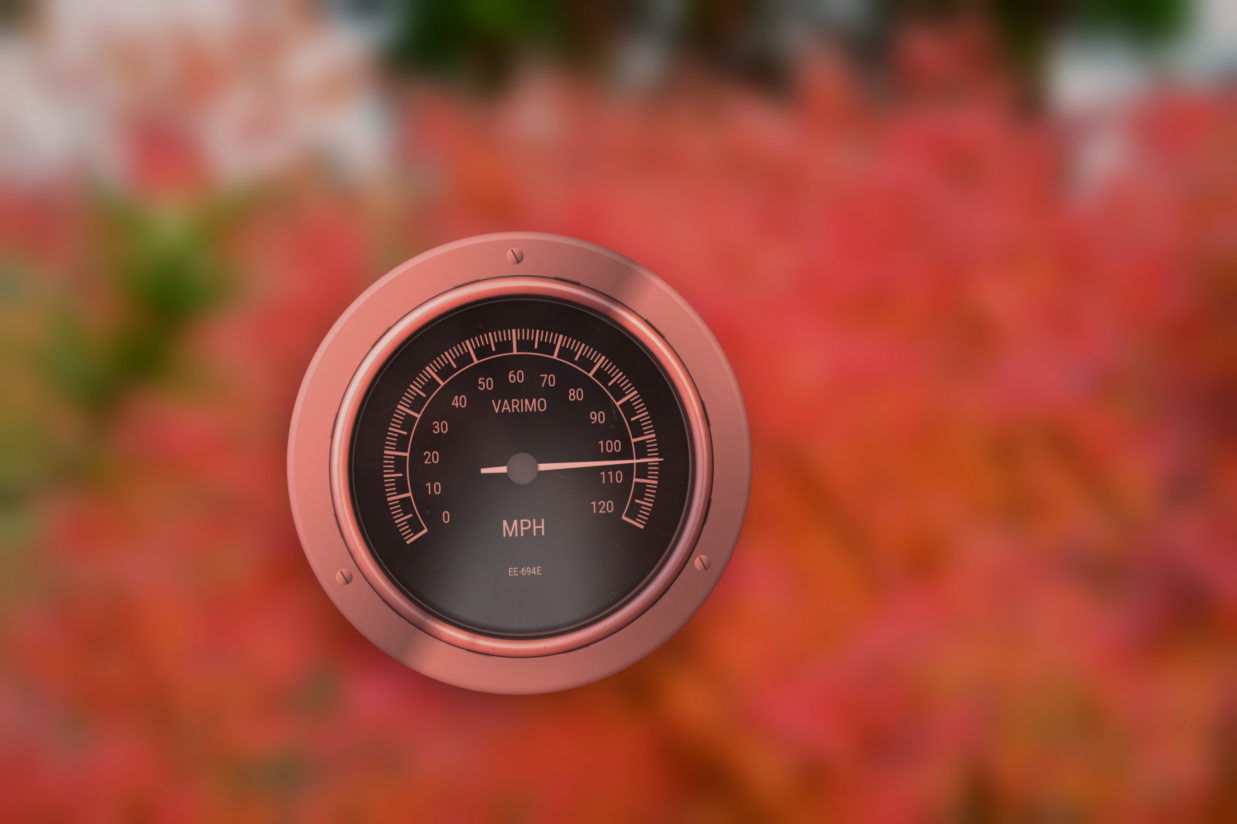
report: 105 (mph)
